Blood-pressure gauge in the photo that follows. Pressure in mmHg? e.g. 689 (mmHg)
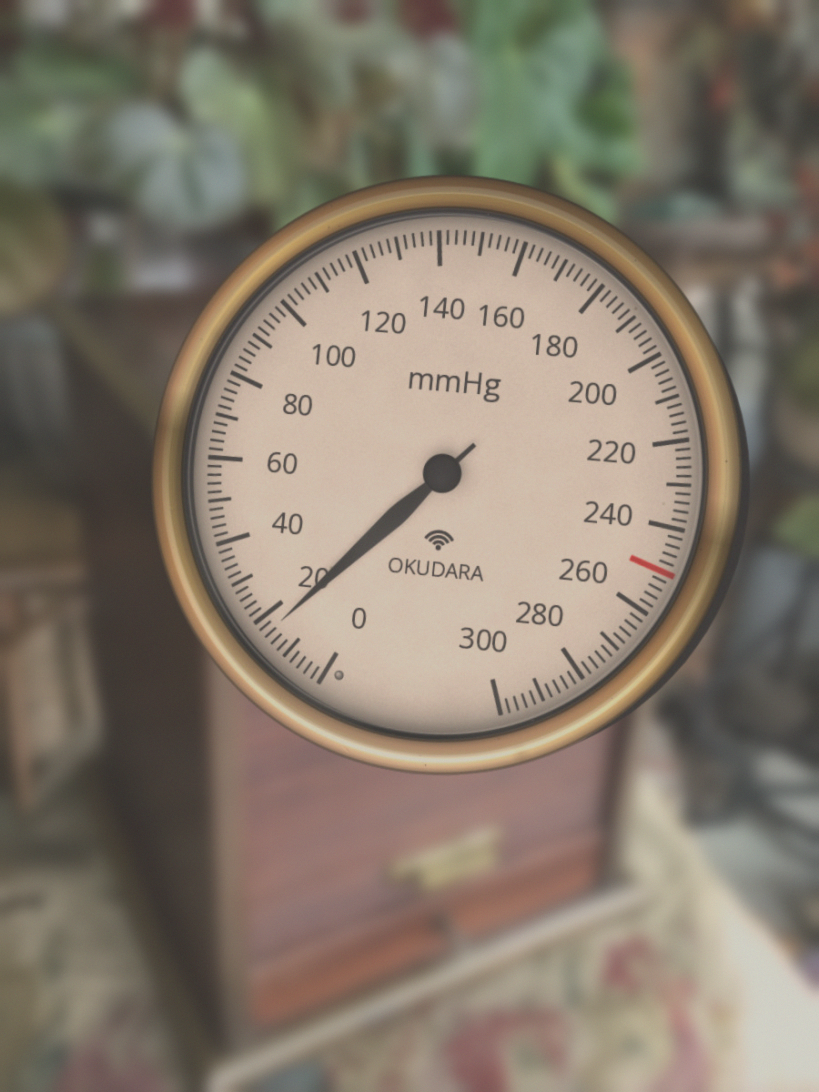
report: 16 (mmHg)
